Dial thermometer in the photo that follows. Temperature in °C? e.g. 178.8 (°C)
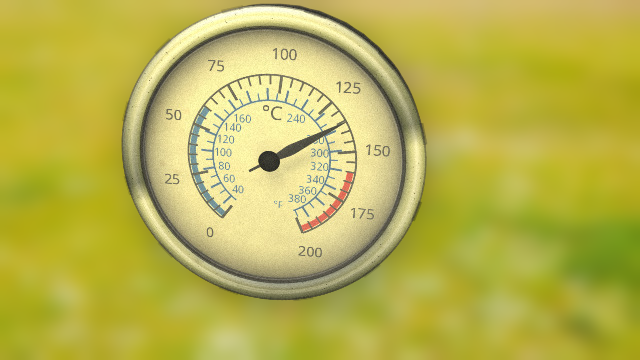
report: 135 (°C)
